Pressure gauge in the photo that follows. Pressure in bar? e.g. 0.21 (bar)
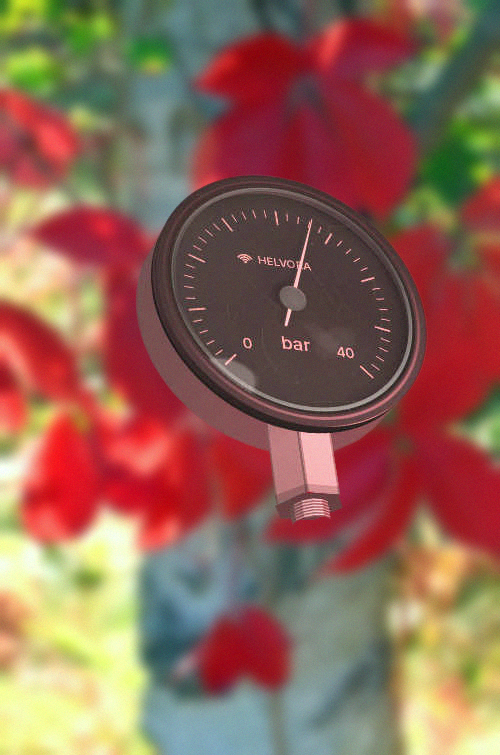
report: 23 (bar)
